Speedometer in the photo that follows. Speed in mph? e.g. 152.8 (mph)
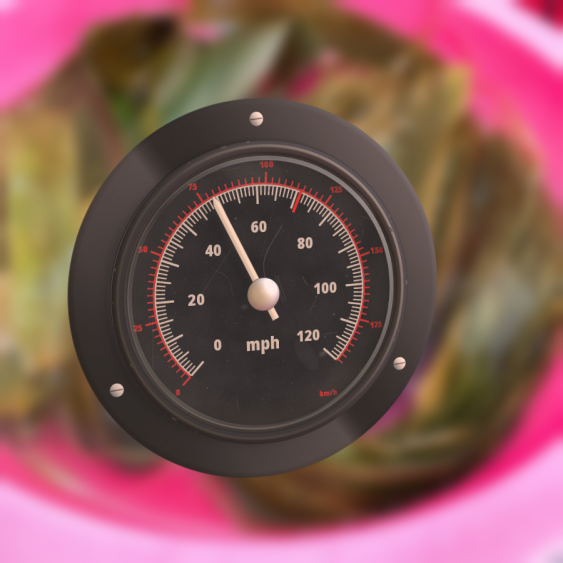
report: 49 (mph)
